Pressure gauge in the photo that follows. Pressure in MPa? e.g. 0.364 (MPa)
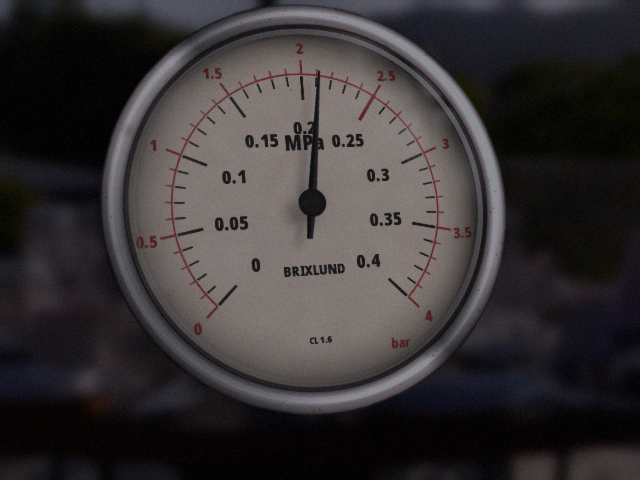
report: 0.21 (MPa)
